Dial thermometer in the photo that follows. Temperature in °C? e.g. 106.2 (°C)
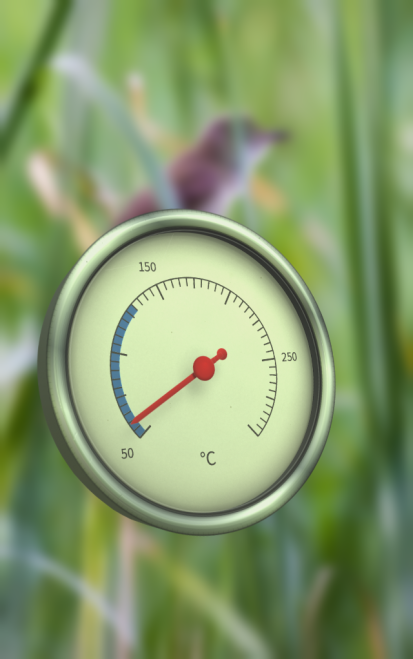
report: 60 (°C)
